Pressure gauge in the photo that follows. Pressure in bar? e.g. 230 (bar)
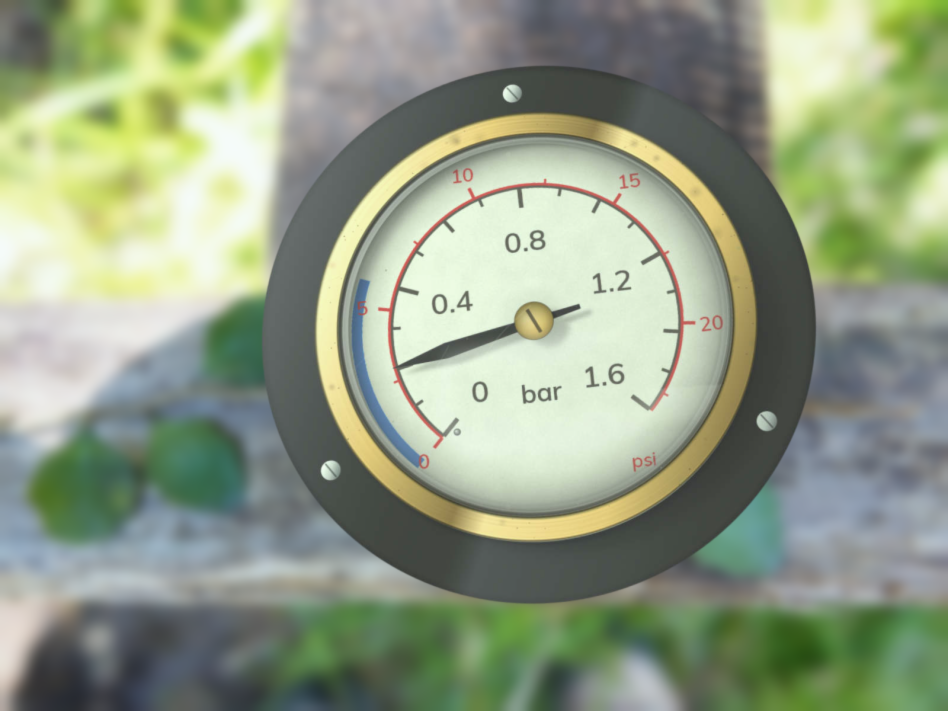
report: 0.2 (bar)
